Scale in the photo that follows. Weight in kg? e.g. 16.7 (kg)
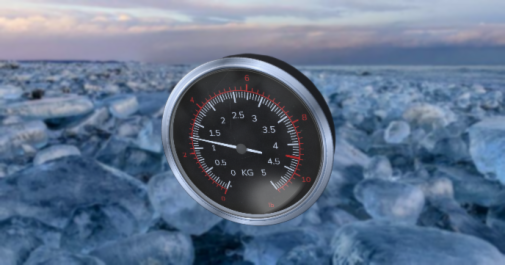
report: 1.25 (kg)
